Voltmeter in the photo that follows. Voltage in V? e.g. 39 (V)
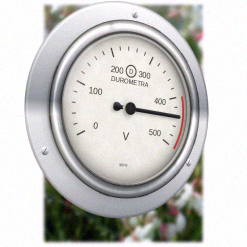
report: 440 (V)
